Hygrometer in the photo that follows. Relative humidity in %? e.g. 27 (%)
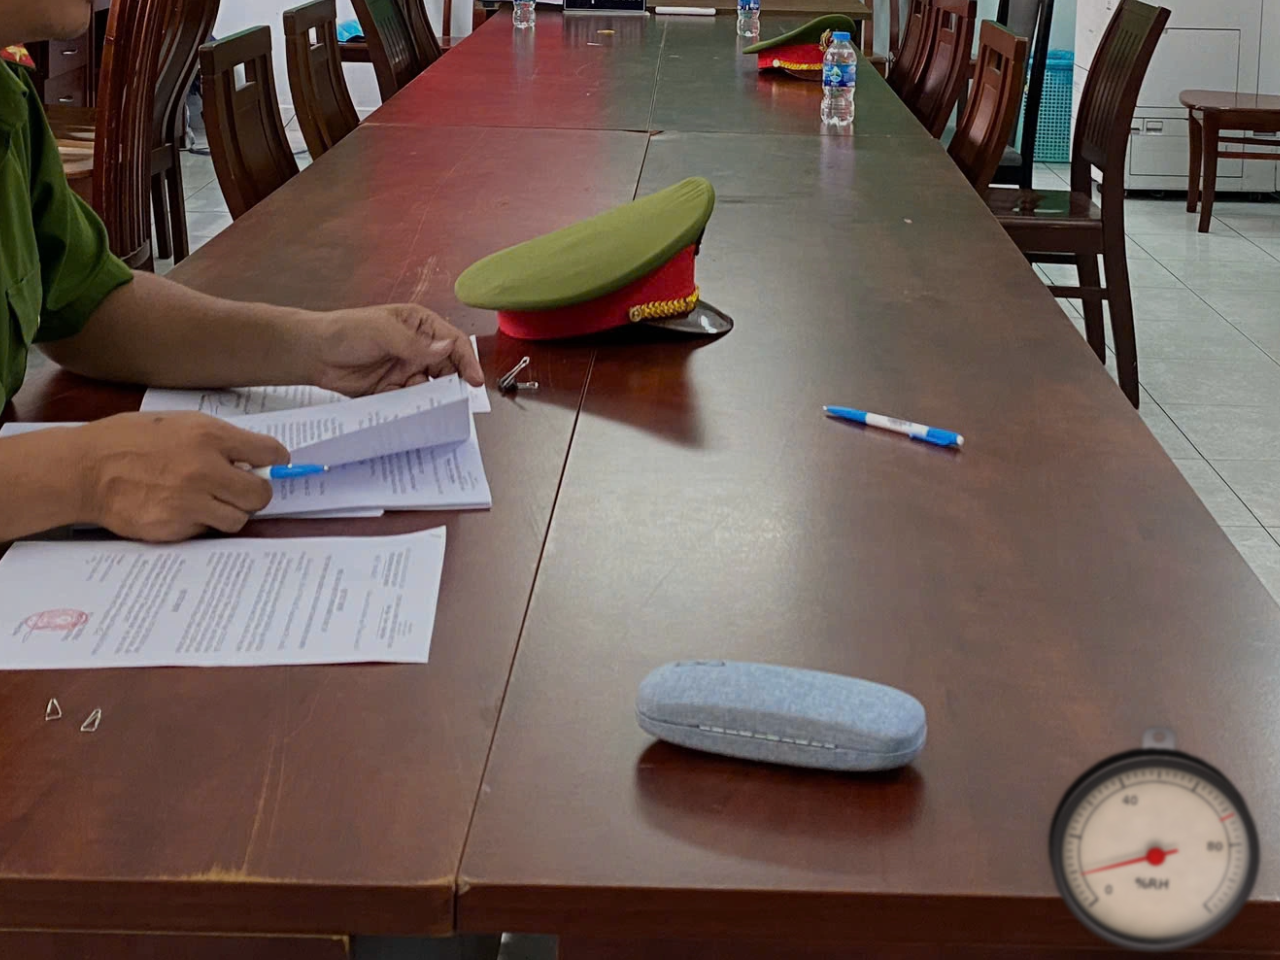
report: 10 (%)
